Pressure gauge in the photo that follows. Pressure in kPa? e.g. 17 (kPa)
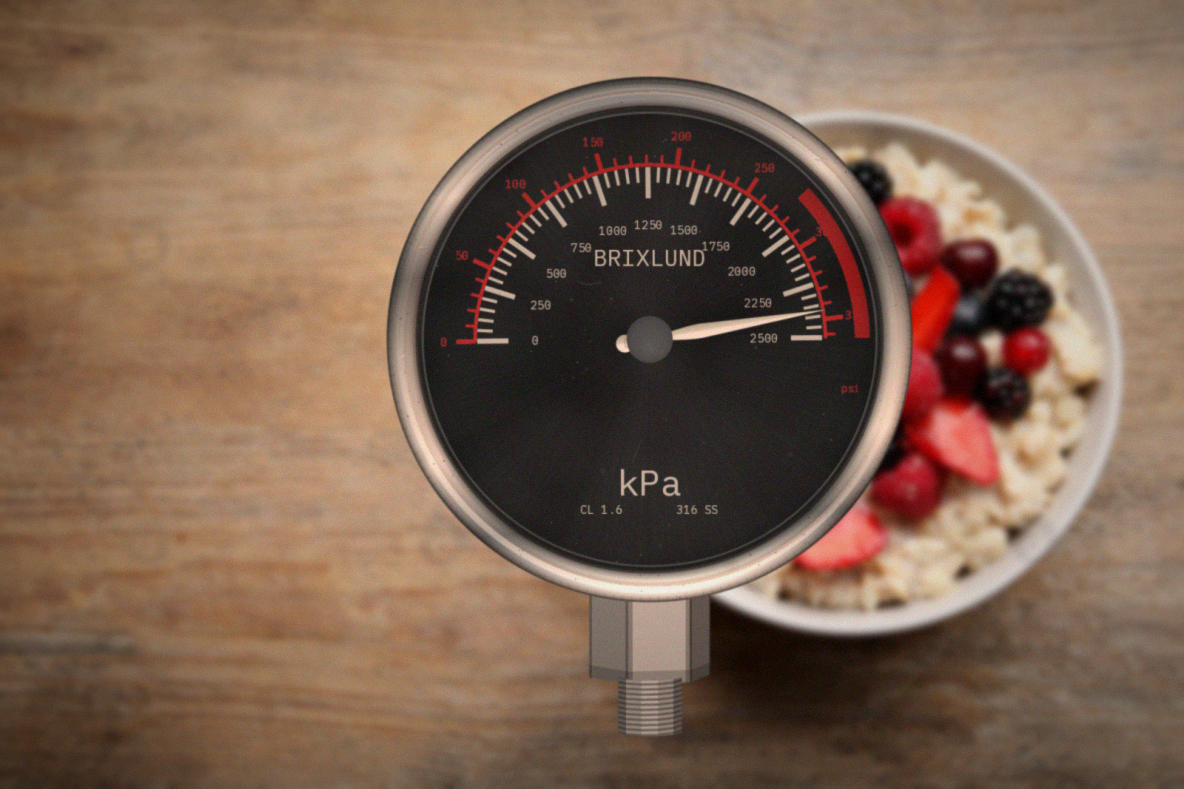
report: 2375 (kPa)
